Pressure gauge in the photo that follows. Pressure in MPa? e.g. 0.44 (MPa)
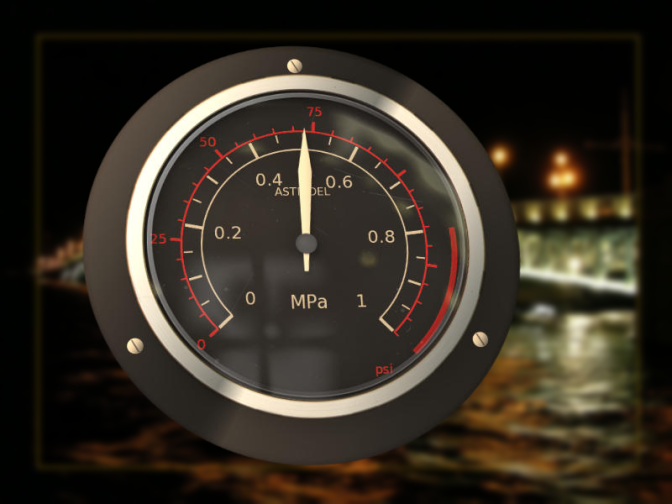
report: 0.5 (MPa)
